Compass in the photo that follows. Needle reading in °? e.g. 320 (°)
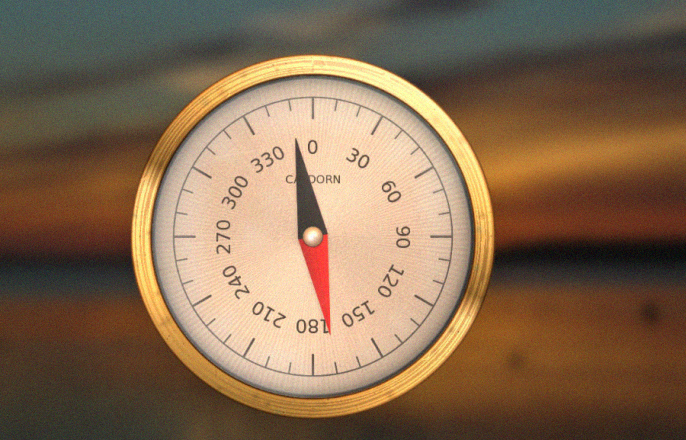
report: 170 (°)
